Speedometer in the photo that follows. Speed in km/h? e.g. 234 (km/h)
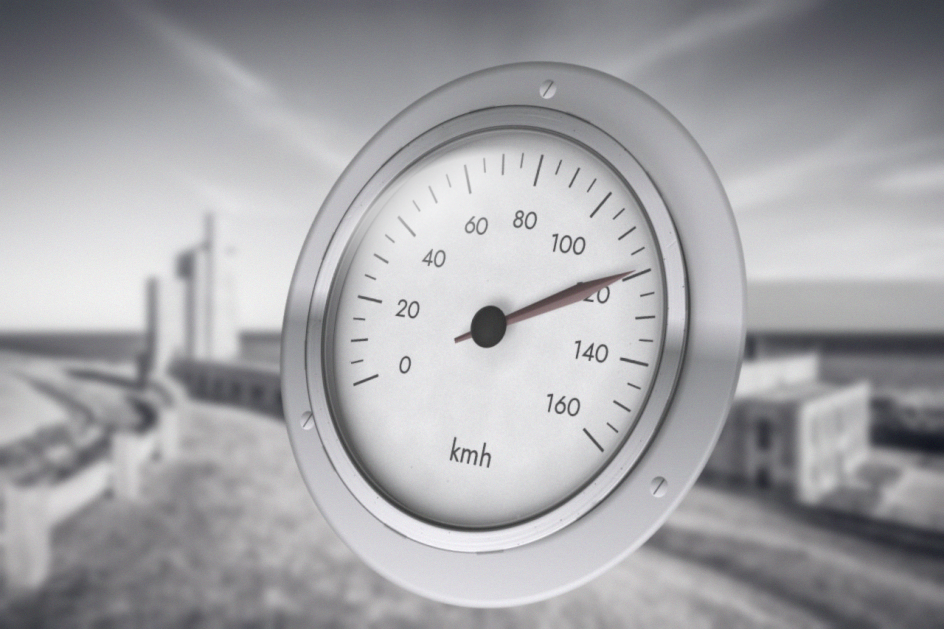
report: 120 (km/h)
